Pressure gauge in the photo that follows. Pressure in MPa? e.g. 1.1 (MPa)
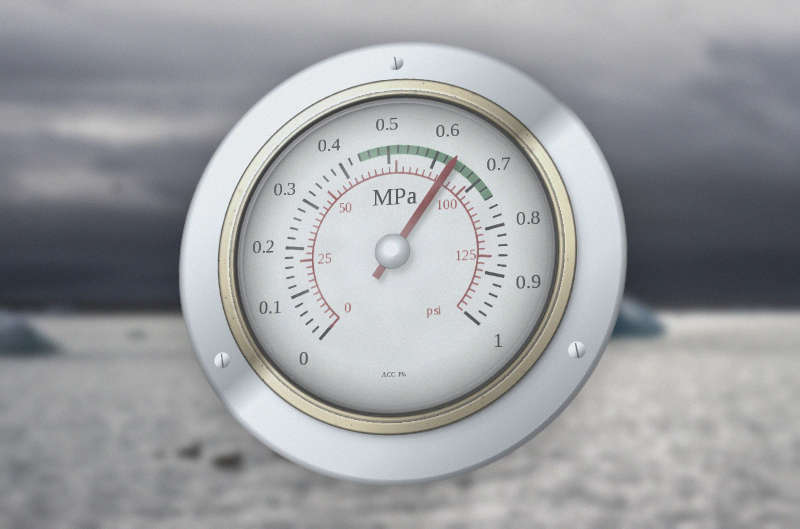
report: 0.64 (MPa)
